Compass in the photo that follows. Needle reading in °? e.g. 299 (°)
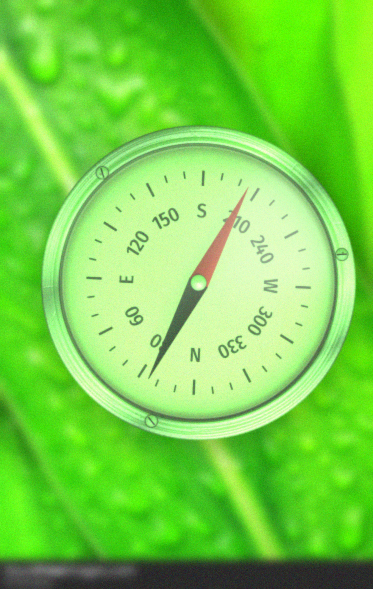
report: 205 (°)
